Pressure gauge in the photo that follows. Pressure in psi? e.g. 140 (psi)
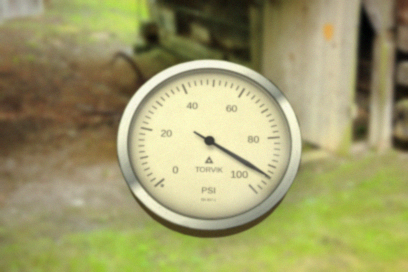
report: 94 (psi)
